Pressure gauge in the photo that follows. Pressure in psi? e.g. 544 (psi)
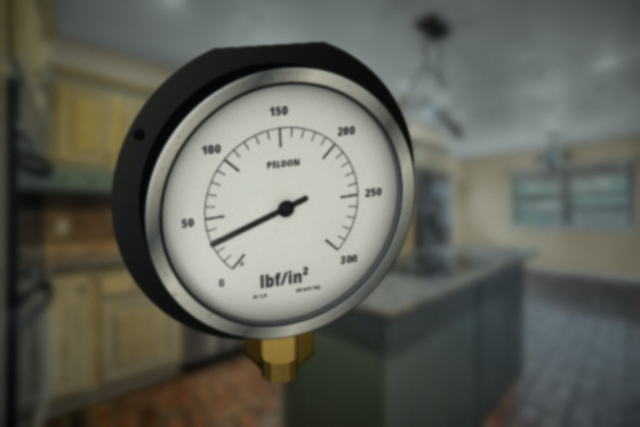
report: 30 (psi)
